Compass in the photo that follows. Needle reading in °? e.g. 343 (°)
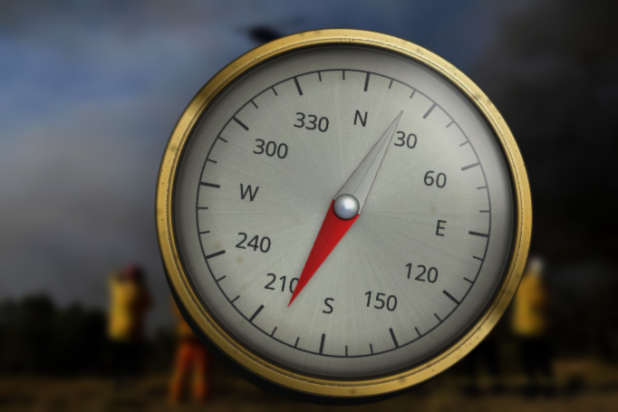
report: 200 (°)
